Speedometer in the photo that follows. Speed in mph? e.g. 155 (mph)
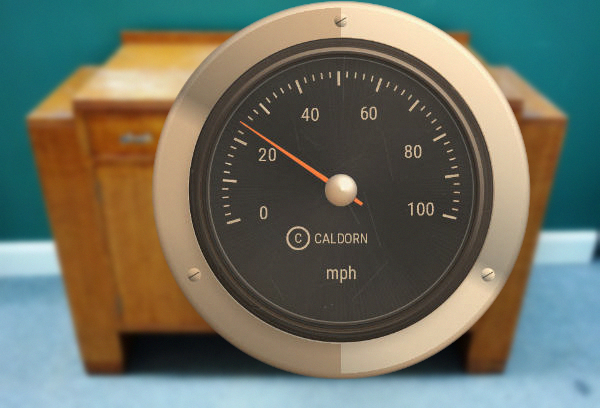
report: 24 (mph)
